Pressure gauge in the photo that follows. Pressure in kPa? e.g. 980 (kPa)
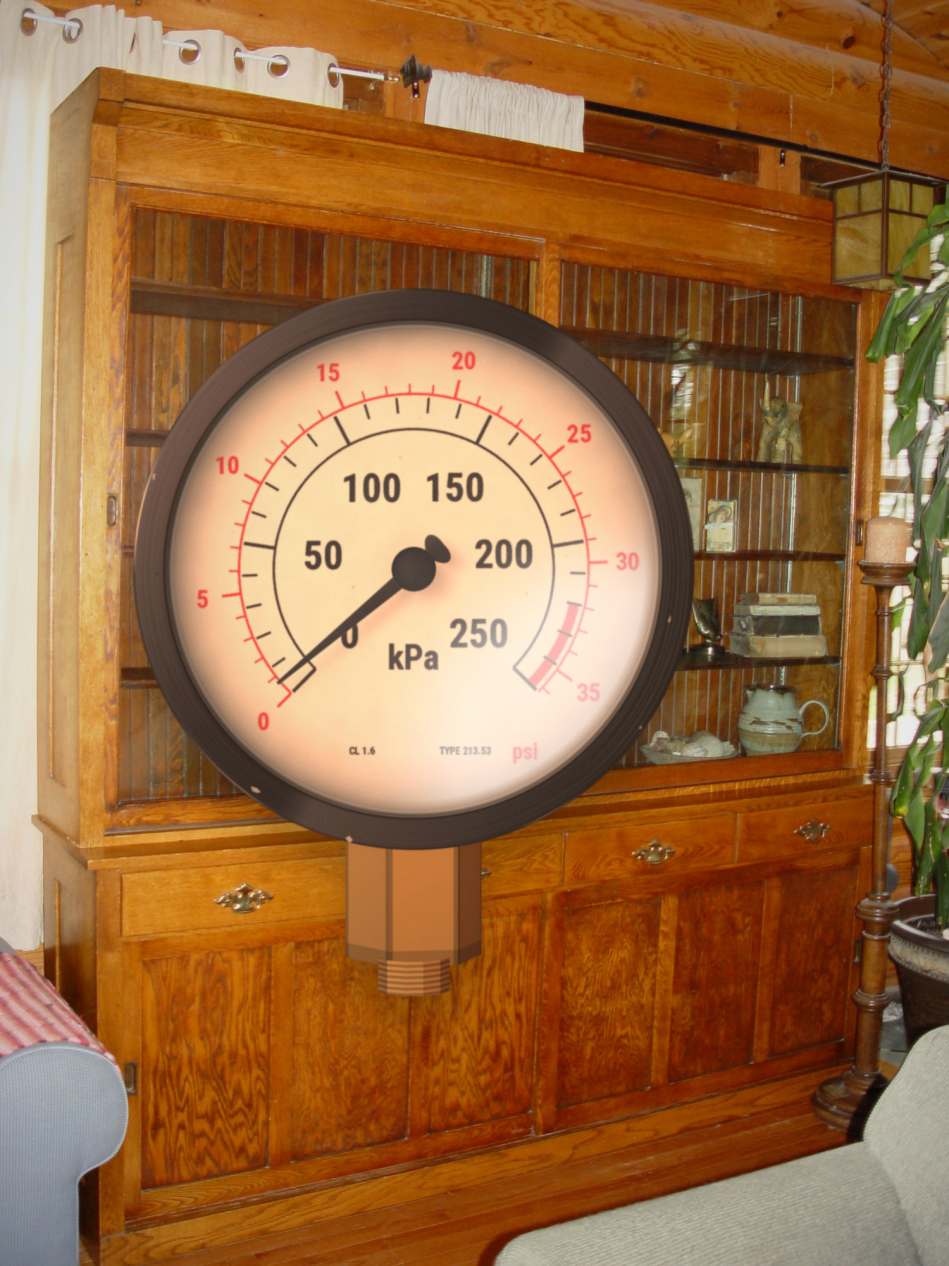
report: 5 (kPa)
